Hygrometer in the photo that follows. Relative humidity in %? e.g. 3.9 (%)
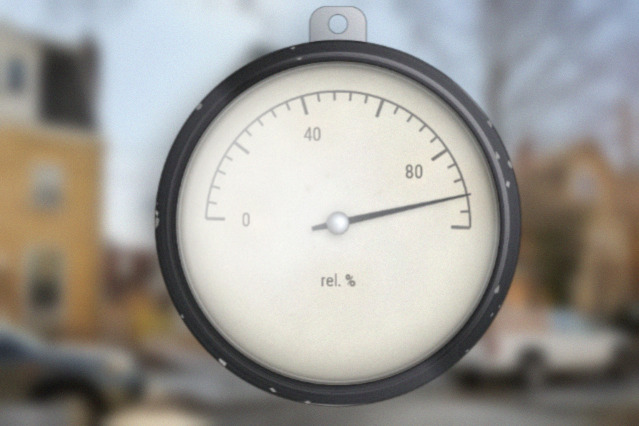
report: 92 (%)
